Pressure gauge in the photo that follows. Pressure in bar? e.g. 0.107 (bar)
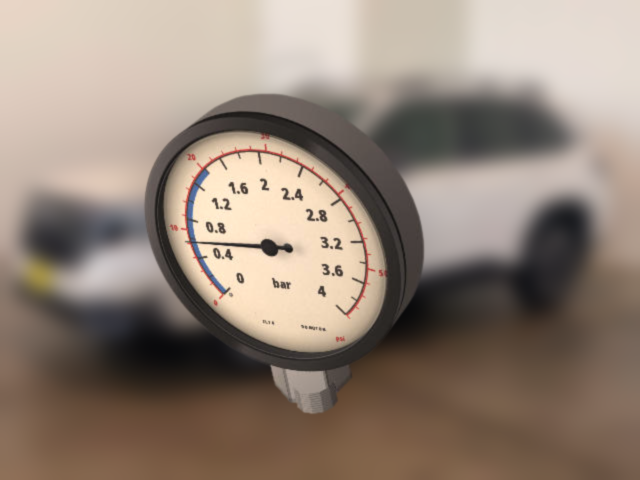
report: 0.6 (bar)
